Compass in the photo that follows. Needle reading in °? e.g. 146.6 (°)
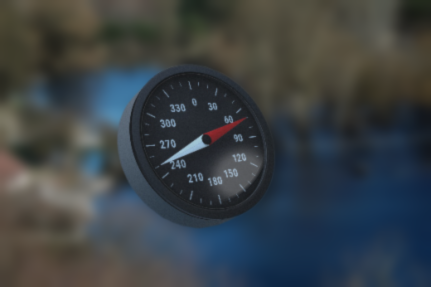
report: 70 (°)
